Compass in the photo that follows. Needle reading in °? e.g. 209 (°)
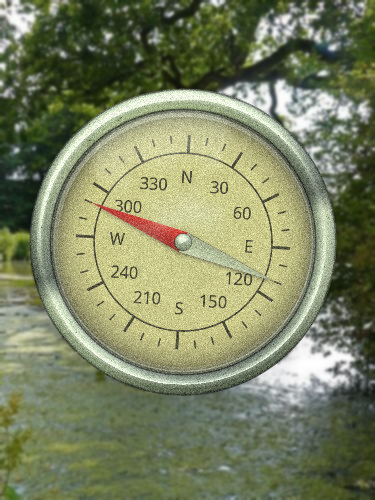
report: 290 (°)
